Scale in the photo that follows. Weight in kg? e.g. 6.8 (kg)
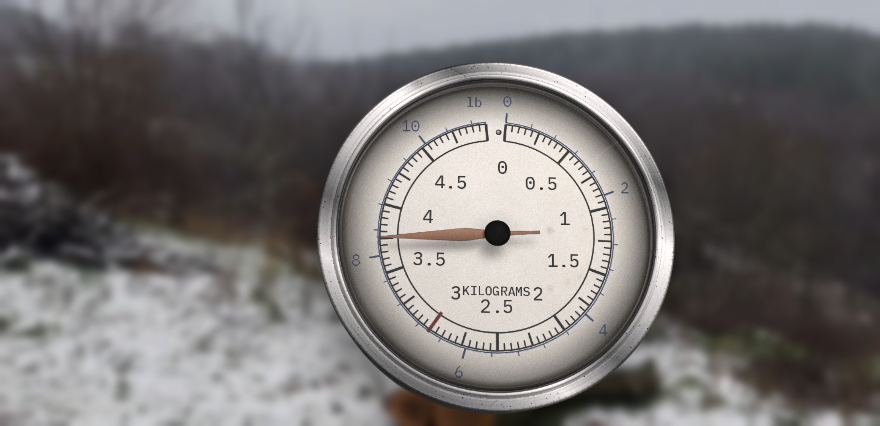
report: 3.75 (kg)
